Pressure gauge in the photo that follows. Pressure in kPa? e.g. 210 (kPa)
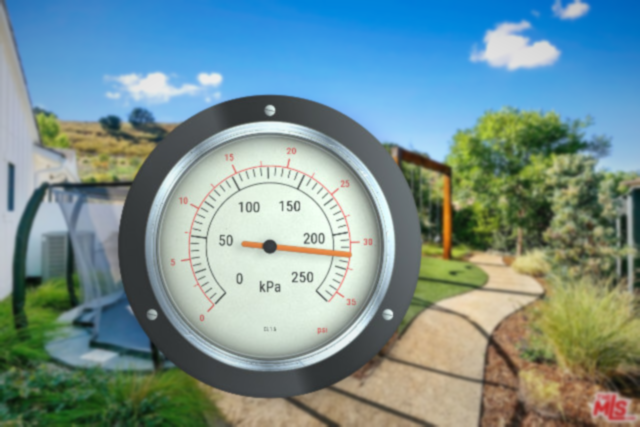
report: 215 (kPa)
